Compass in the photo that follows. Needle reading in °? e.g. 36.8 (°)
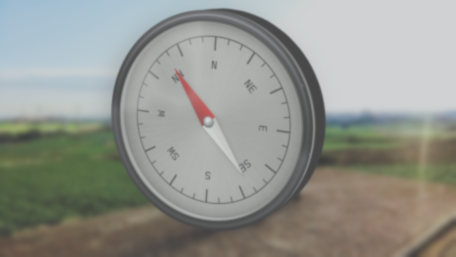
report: 320 (°)
